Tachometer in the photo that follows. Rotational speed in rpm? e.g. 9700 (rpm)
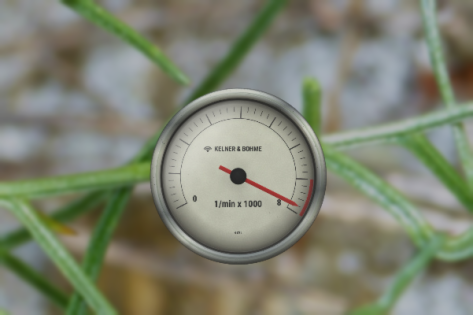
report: 7800 (rpm)
